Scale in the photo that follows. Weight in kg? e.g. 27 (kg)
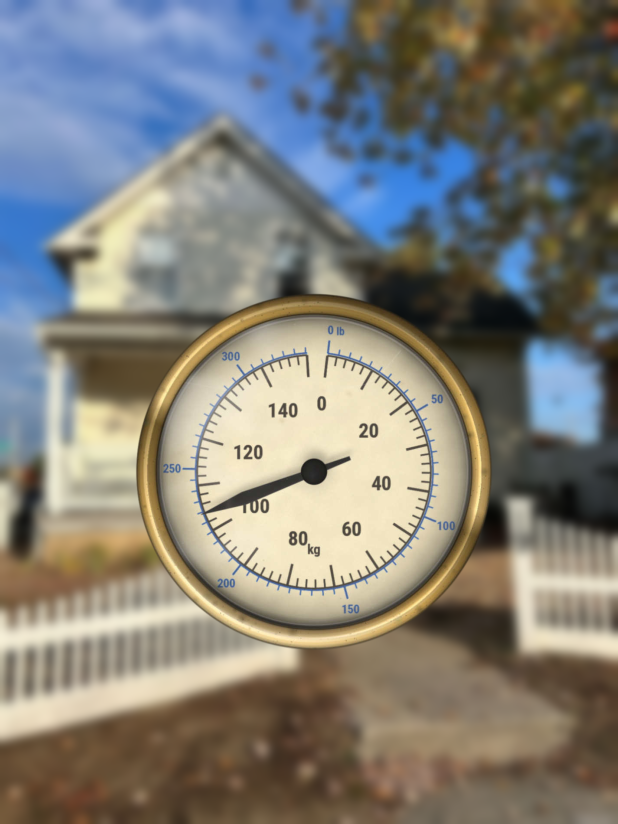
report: 104 (kg)
